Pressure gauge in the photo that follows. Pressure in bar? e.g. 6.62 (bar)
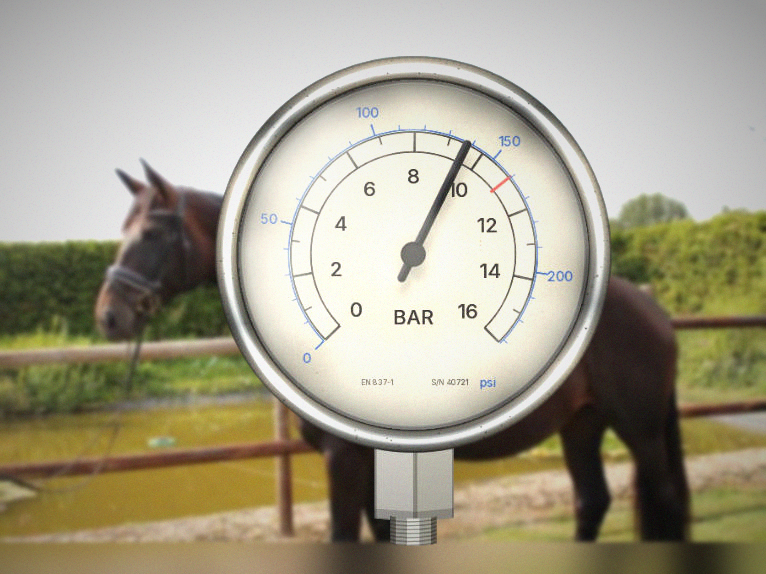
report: 9.5 (bar)
